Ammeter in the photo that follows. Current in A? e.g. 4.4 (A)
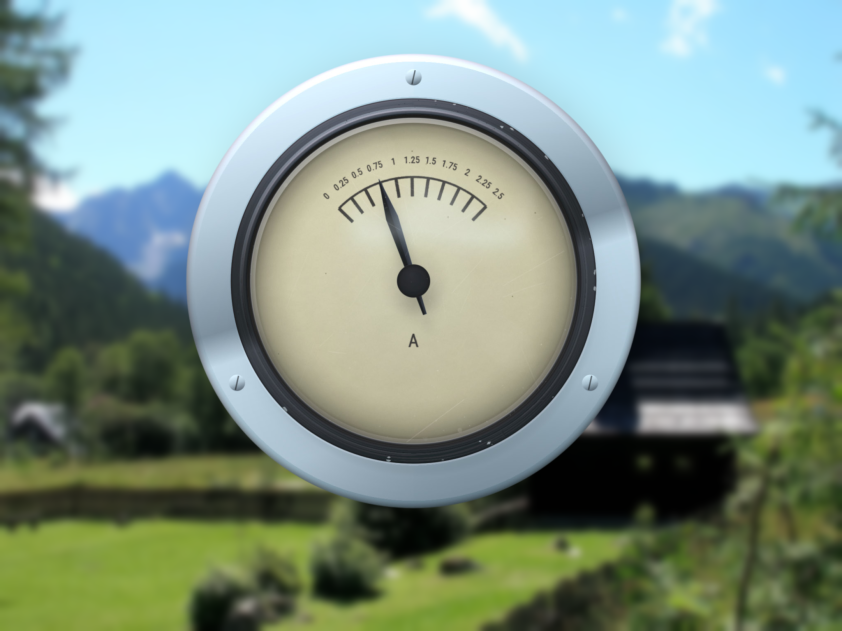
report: 0.75 (A)
